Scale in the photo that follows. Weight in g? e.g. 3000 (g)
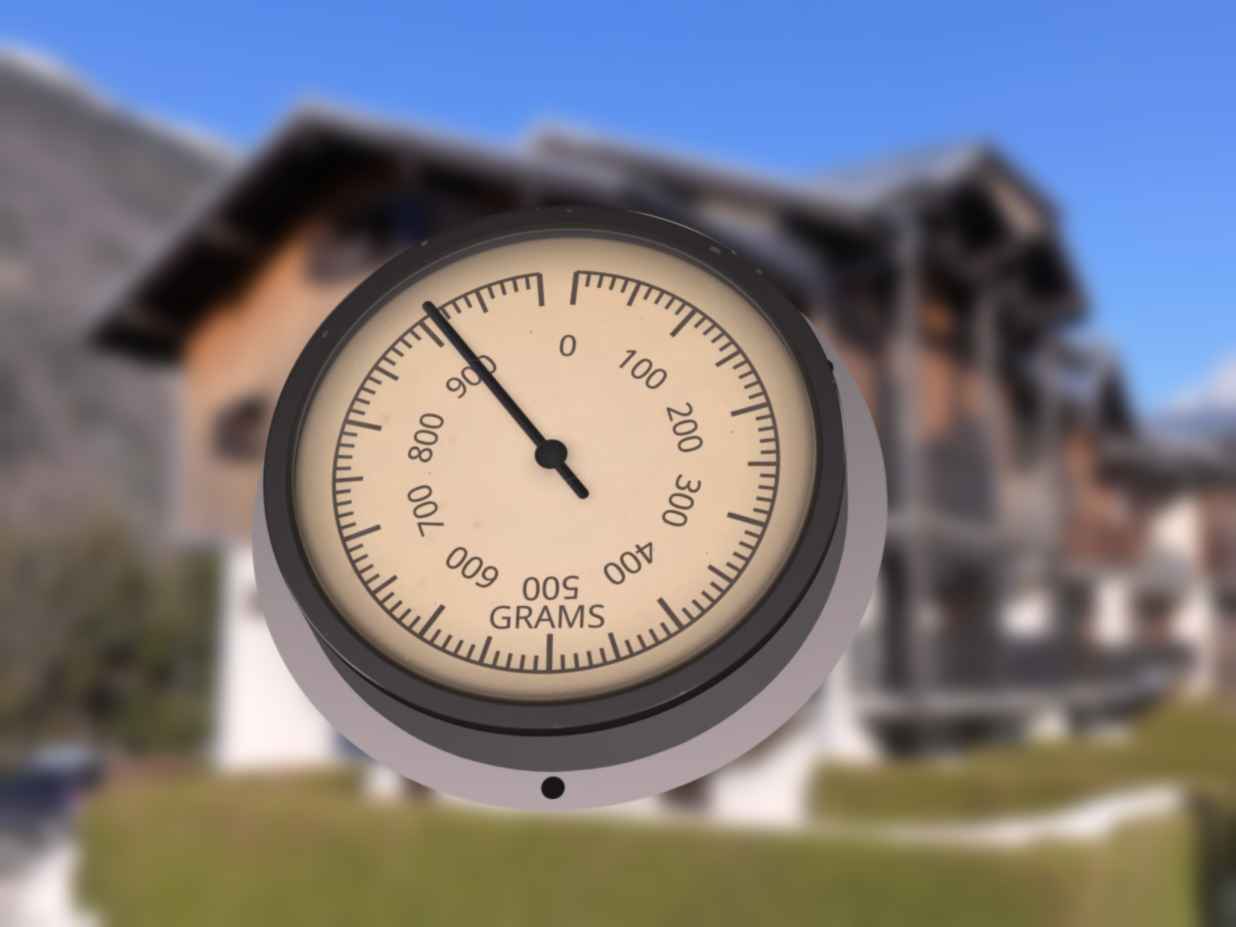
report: 910 (g)
